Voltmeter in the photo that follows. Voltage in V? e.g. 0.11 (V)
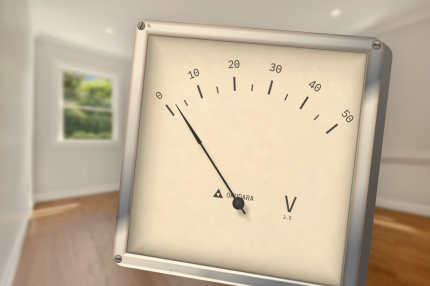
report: 2.5 (V)
